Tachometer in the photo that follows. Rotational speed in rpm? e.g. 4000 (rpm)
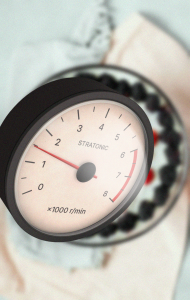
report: 1500 (rpm)
